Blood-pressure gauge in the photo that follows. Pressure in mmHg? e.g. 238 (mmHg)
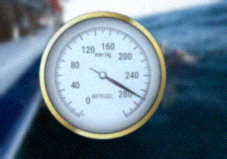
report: 270 (mmHg)
